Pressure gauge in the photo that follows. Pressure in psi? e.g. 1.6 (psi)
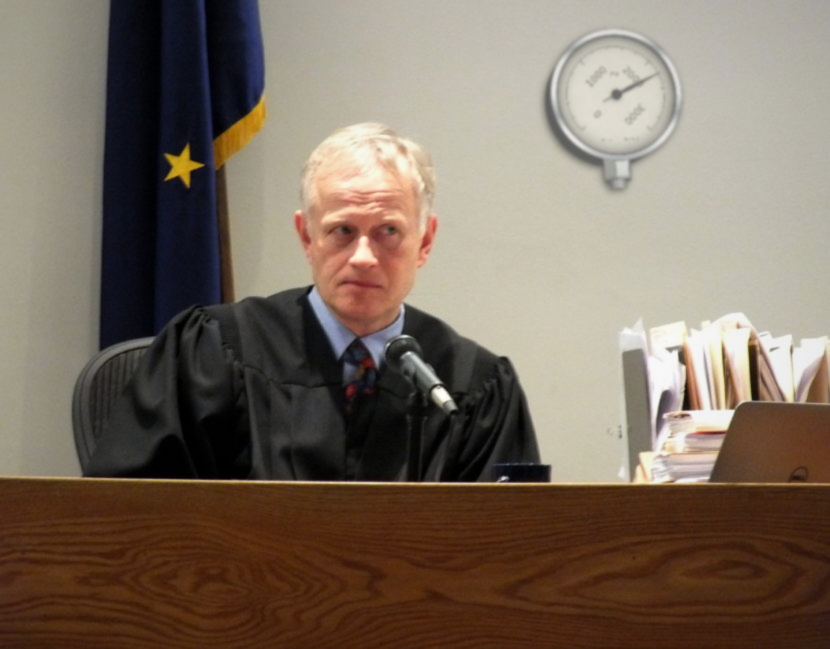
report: 2200 (psi)
